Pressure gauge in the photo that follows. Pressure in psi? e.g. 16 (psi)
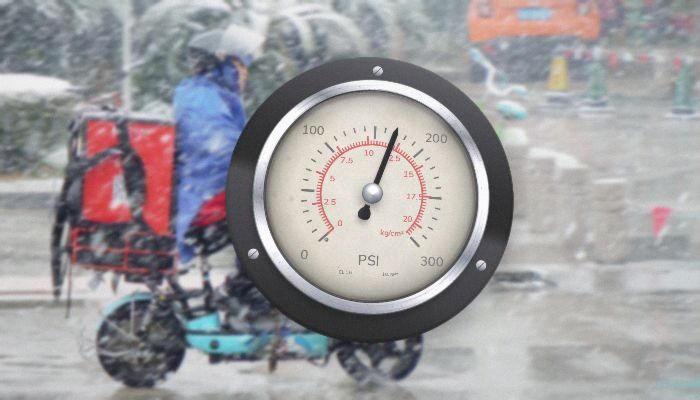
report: 170 (psi)
